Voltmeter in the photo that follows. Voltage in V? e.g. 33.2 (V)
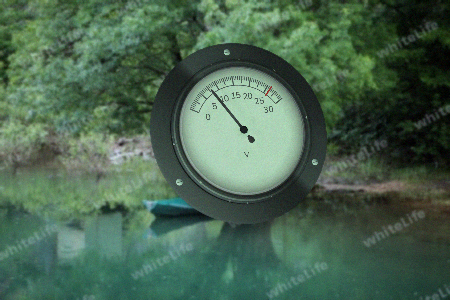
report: 7.5 (V)
